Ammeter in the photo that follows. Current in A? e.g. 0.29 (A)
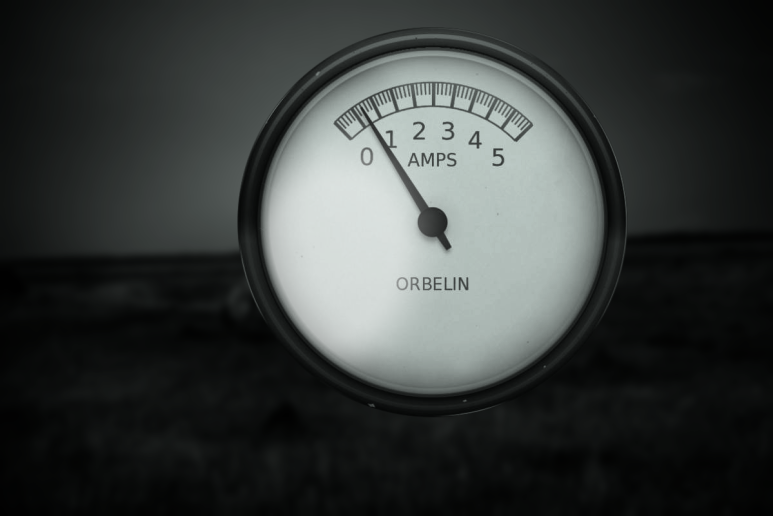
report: 0.7 (A)
